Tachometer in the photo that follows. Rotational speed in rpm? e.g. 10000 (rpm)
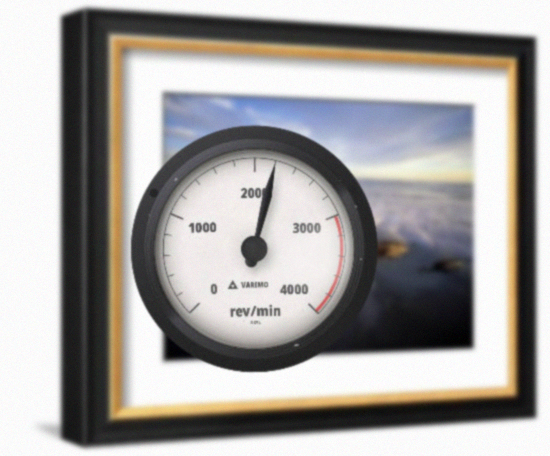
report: 2200 (rpm)
